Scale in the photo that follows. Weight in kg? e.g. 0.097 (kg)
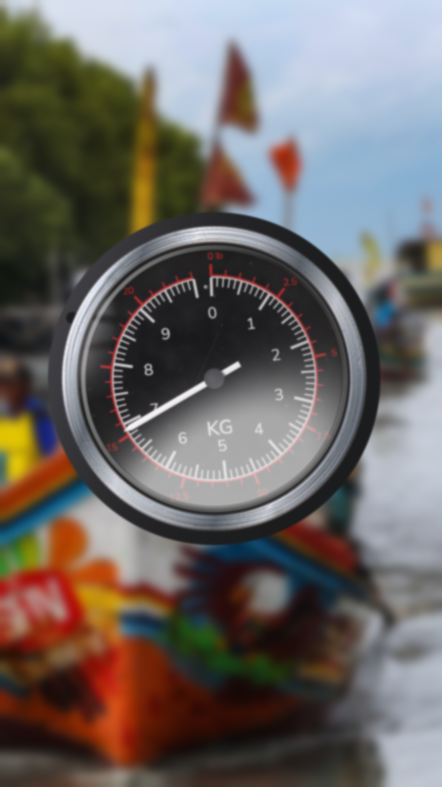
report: 6.9 (kg)
